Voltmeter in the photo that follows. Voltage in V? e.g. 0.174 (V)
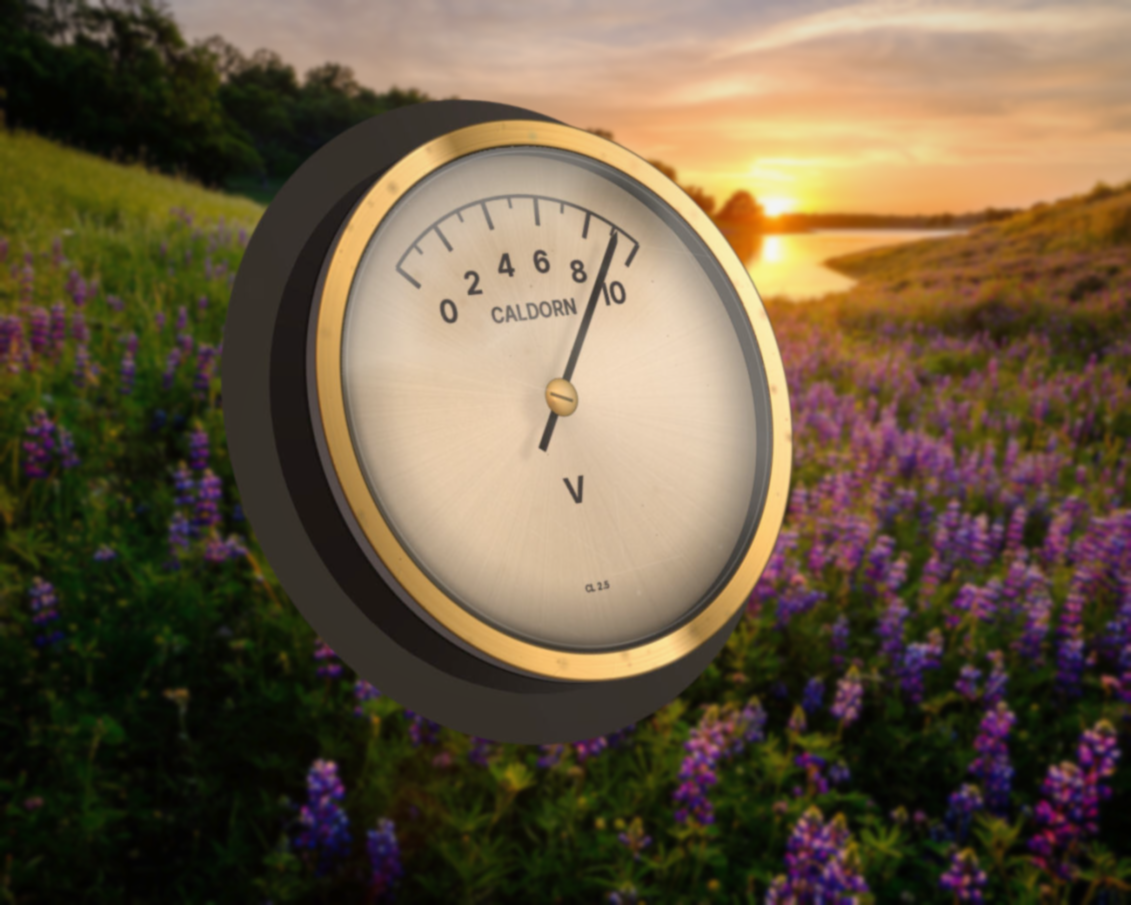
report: 9 (V)
